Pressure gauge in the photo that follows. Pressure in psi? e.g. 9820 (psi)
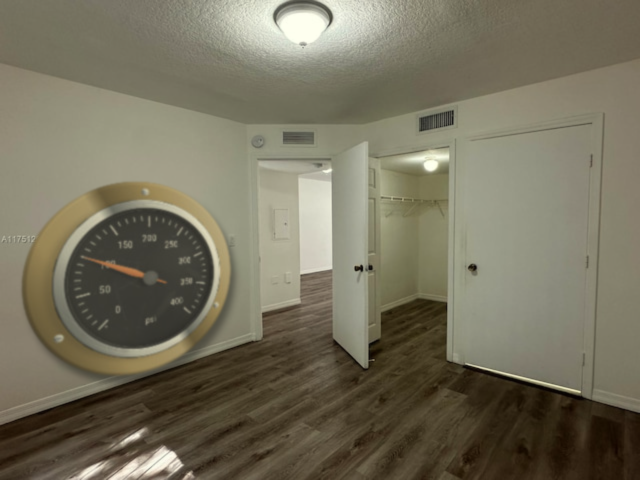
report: 100 (psi)
